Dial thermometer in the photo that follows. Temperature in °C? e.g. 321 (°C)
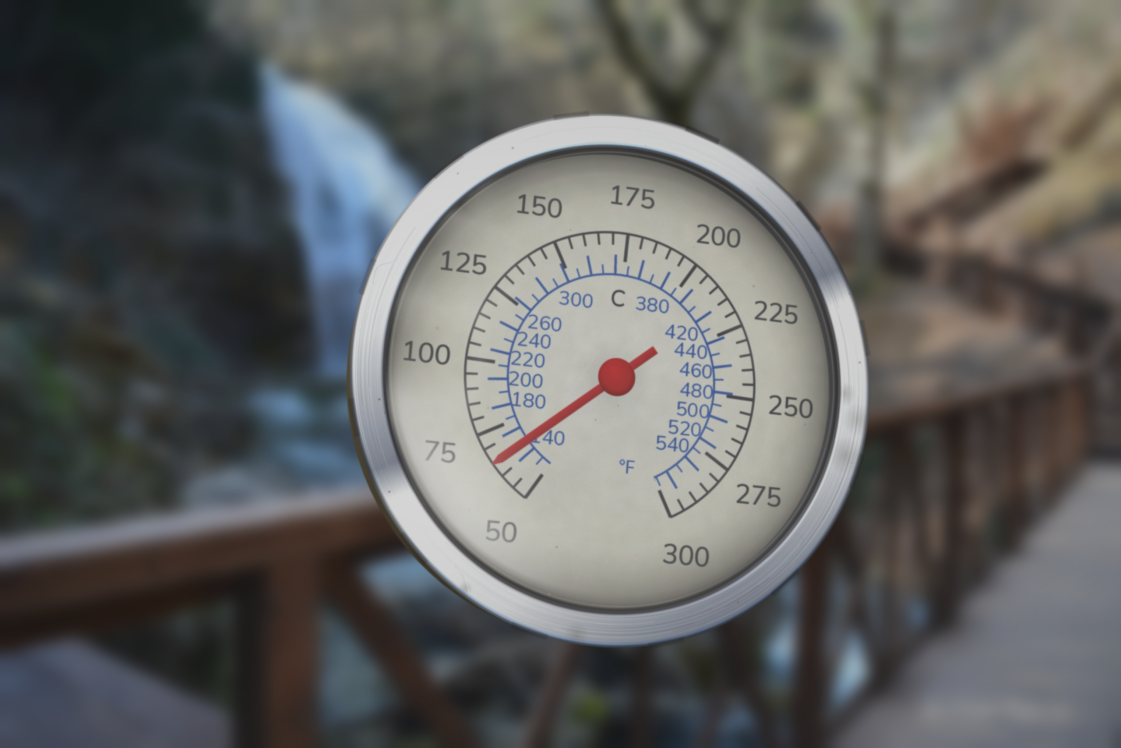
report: 65 (°C)
